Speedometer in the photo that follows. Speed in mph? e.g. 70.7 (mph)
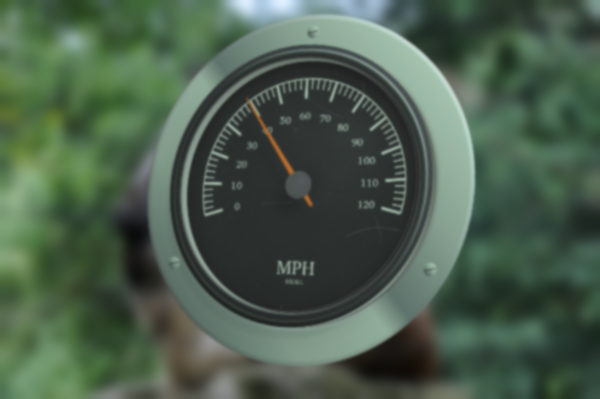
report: 40 (mph)
